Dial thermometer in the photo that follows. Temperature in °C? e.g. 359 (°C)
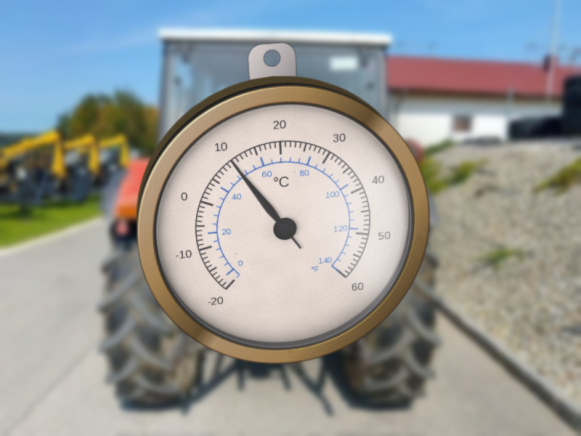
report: 10 (°C)
